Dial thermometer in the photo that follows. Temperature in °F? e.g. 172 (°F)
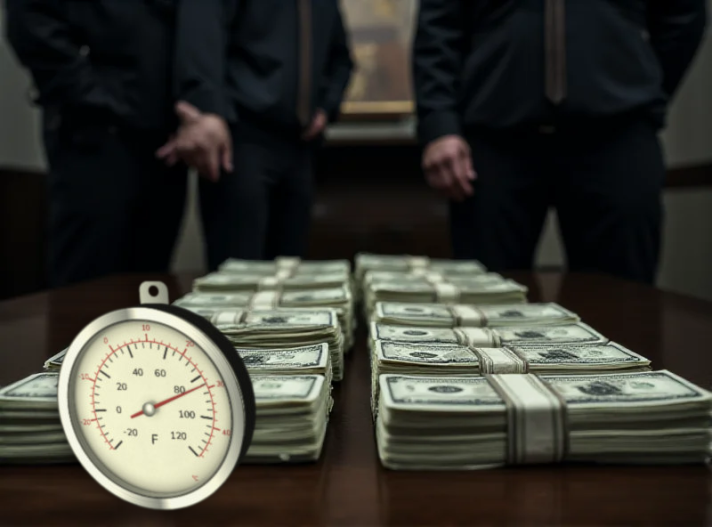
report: 84 (°F)
